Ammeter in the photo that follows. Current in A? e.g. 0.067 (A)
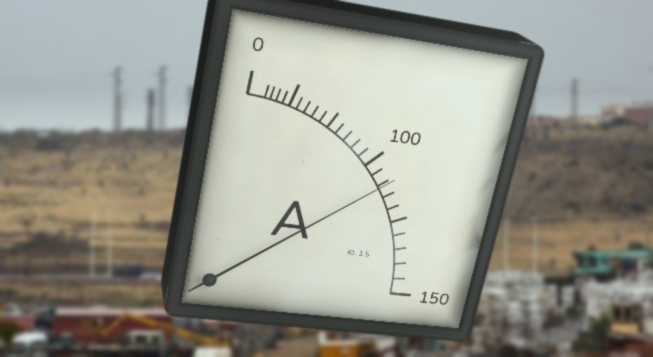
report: 110 (A)
